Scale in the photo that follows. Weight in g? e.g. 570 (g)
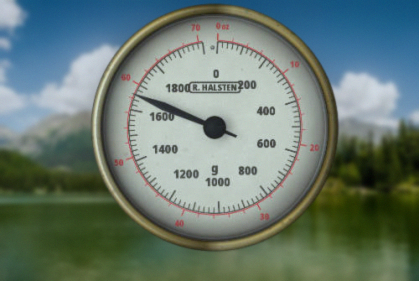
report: 1660 (g)
